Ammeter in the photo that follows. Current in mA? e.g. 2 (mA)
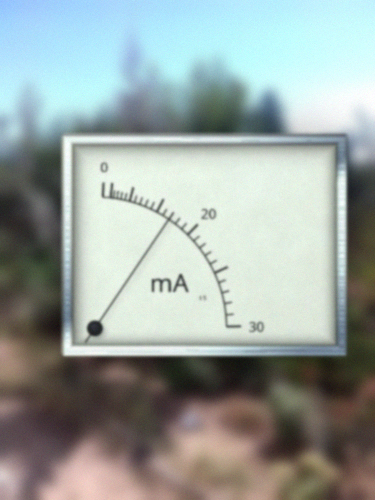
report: 17 (mA)
